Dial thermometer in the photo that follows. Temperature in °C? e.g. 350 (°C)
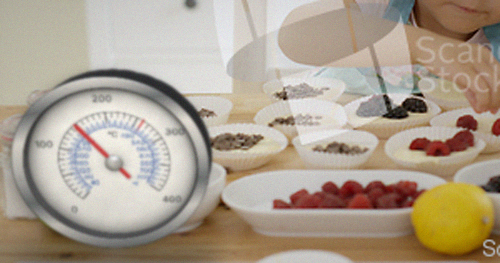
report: 150 (°C)
